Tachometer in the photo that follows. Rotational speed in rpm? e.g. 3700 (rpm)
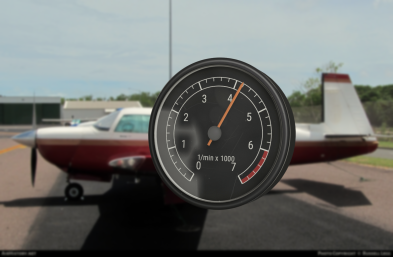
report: 4200 (rpm)
